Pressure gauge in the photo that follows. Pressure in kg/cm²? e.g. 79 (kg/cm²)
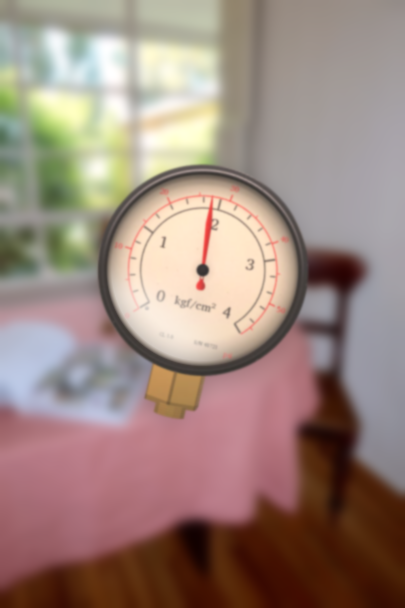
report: 1.9 (kg/cm²)
